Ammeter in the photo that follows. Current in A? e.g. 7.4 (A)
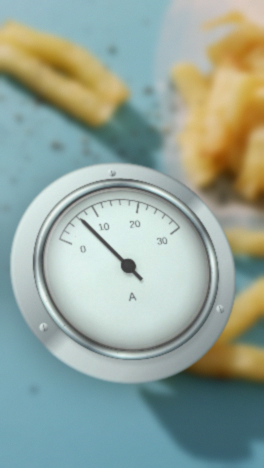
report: 6 (A)
